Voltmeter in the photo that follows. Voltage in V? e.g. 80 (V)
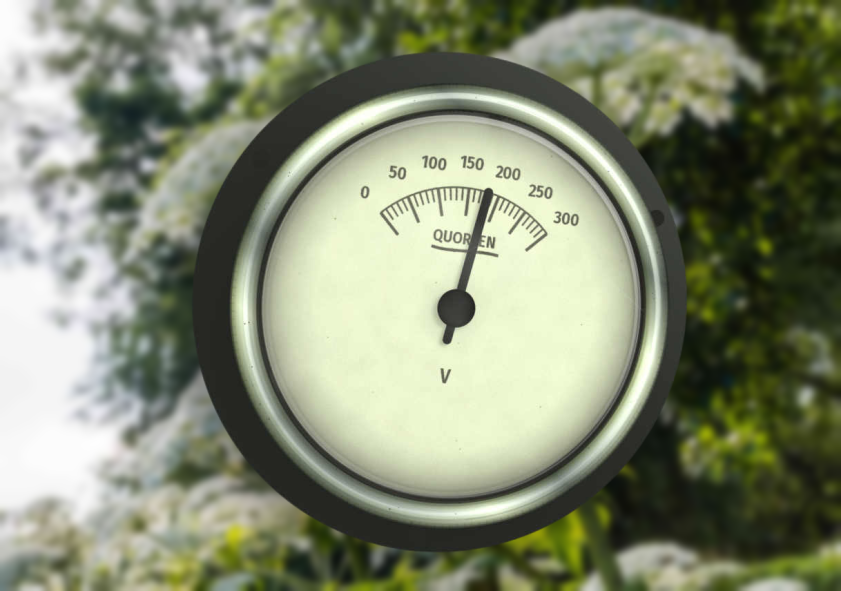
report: 180 (V)
